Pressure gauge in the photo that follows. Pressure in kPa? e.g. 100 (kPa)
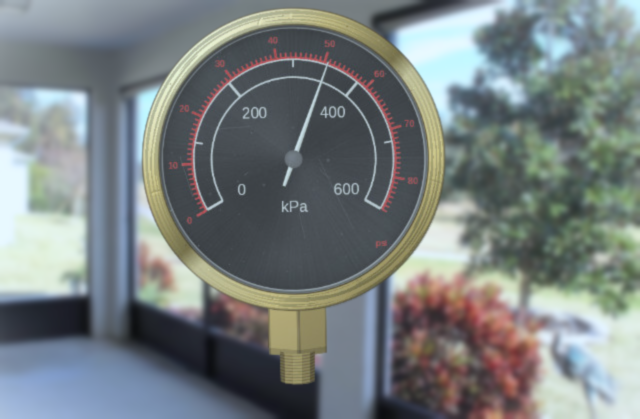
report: 350 (kPa)
